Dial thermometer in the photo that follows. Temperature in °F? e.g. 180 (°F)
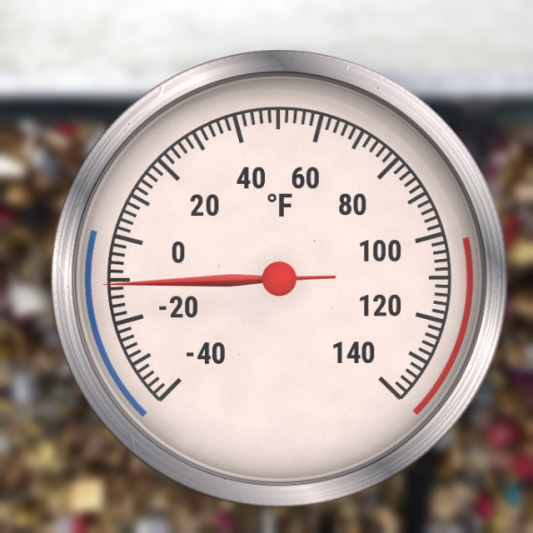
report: -11 (°F)
